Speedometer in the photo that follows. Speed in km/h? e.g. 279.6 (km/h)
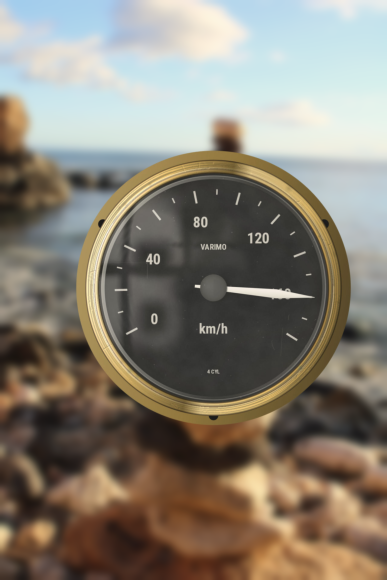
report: 160 (km/h)
